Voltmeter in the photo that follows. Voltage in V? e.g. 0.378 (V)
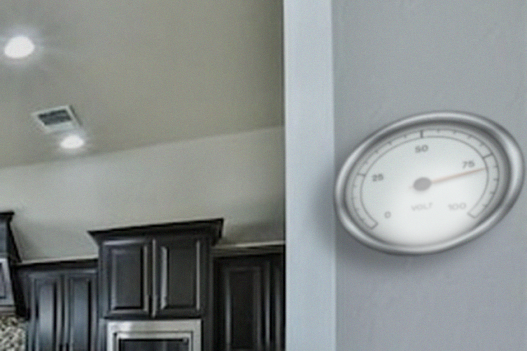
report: 80 (V)
